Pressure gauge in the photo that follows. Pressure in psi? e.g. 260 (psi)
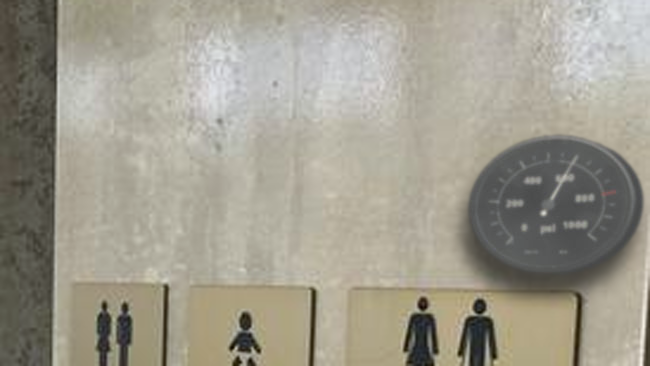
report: 600 (psi)
